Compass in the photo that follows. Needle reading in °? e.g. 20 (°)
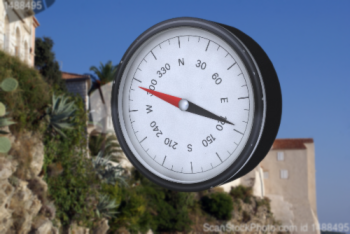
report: 295 (°)
